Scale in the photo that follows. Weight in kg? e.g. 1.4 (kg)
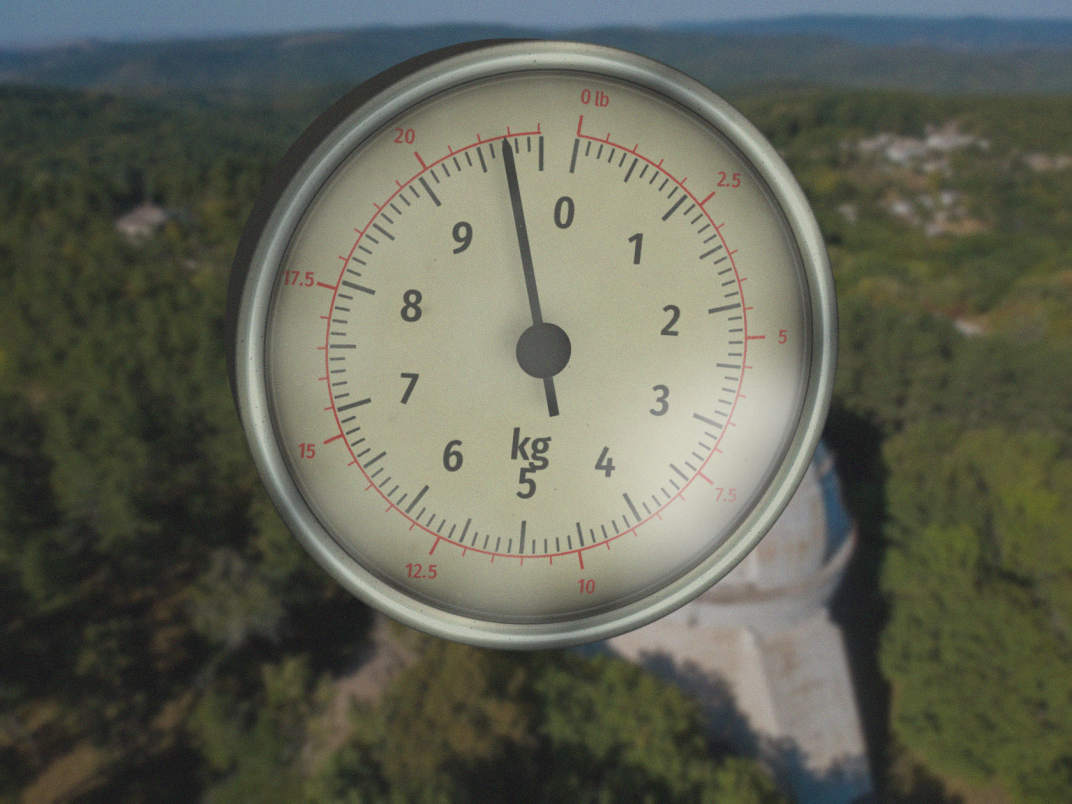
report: 9.7 (kg)
